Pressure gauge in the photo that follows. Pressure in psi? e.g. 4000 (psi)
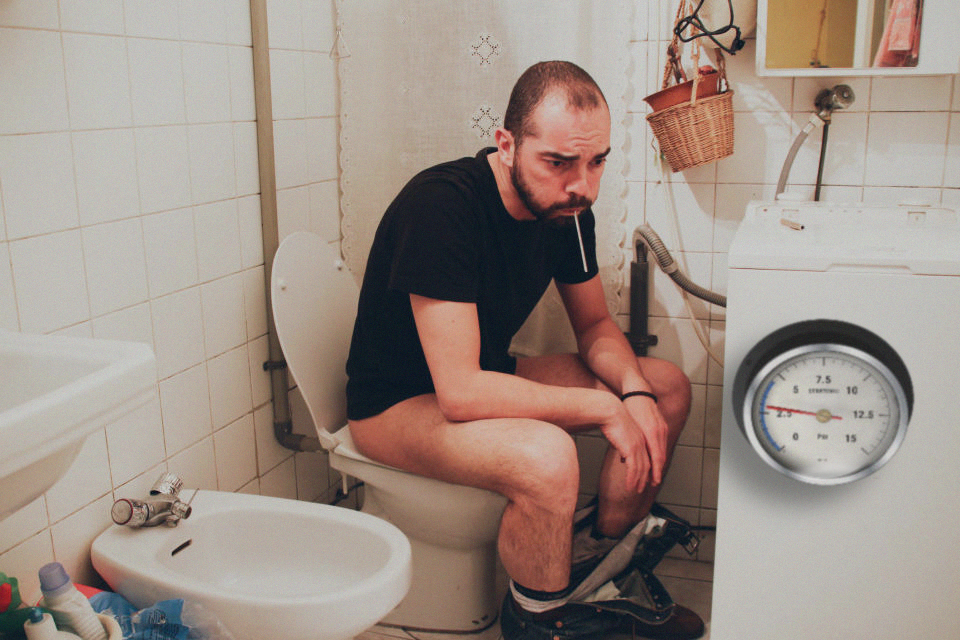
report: 3 (psi)
